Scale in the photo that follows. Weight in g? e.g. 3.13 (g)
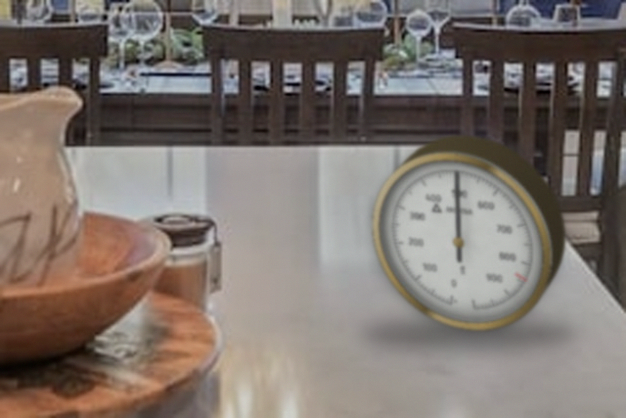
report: 500 (g)
